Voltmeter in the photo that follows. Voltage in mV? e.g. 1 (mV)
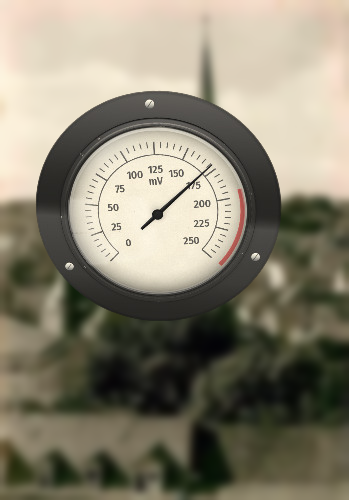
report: 170 (mV)
